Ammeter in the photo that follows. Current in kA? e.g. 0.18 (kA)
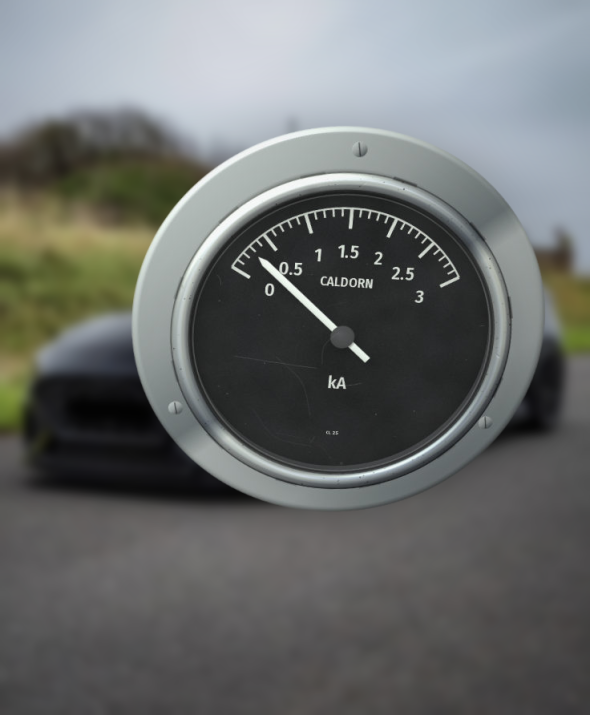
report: 0.3 (kA)
